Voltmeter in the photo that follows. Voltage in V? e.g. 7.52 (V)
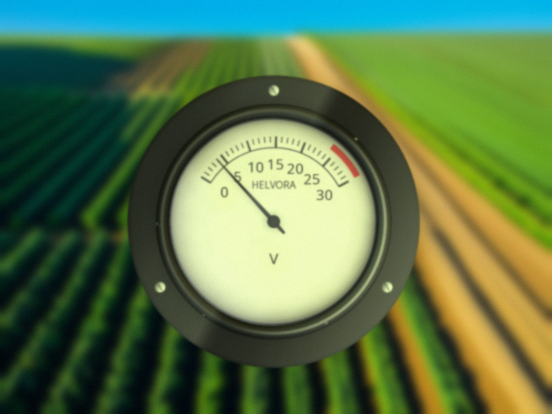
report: 4 (V)
